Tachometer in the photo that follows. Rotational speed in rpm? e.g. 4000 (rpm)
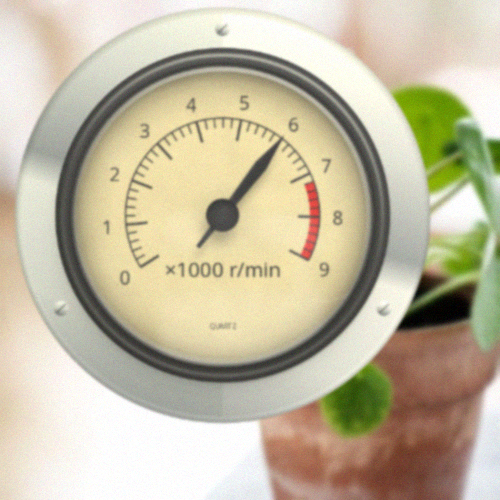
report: 6000 (rpm)
